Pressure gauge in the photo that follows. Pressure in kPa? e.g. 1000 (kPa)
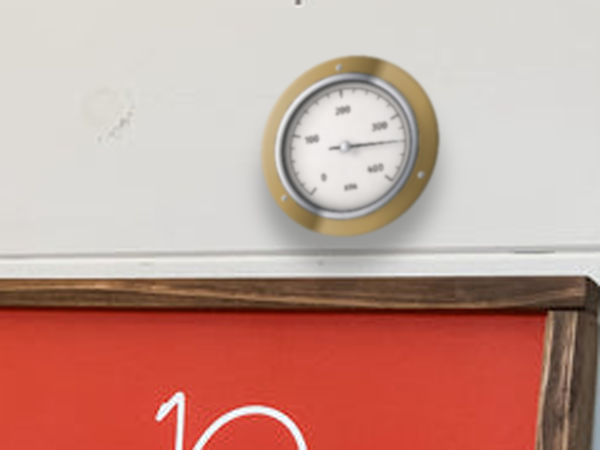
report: 340 (kPa)
